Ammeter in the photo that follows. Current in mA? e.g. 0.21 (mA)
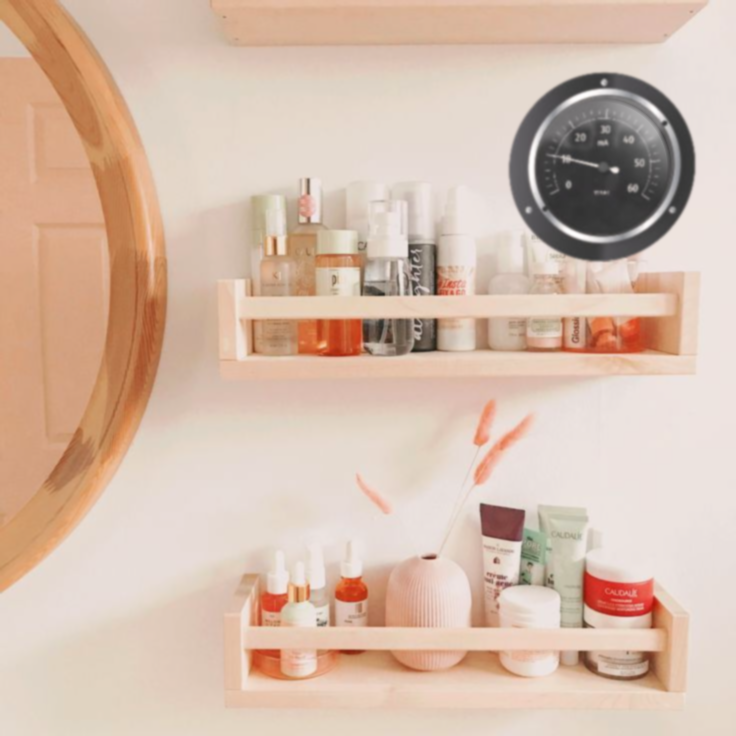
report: 10 (mA)
